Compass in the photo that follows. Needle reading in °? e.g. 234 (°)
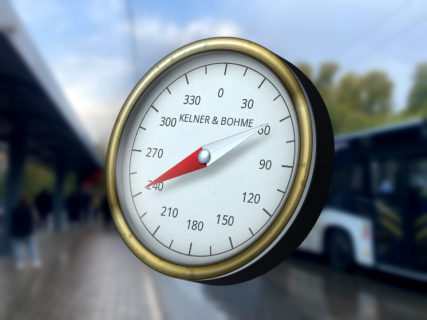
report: 240 (°)
